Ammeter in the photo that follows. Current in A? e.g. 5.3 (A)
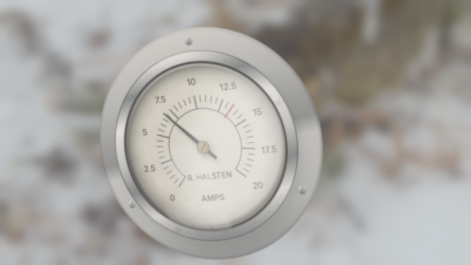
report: 7 (A)
